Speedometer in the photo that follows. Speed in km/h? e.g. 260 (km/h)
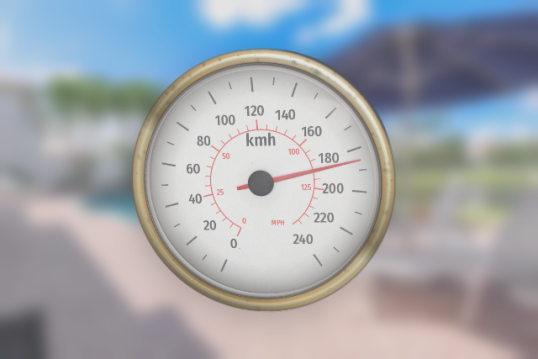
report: 185 (km/h)
